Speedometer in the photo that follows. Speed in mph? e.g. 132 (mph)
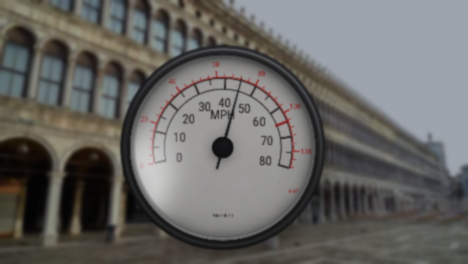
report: 45 (mph)
